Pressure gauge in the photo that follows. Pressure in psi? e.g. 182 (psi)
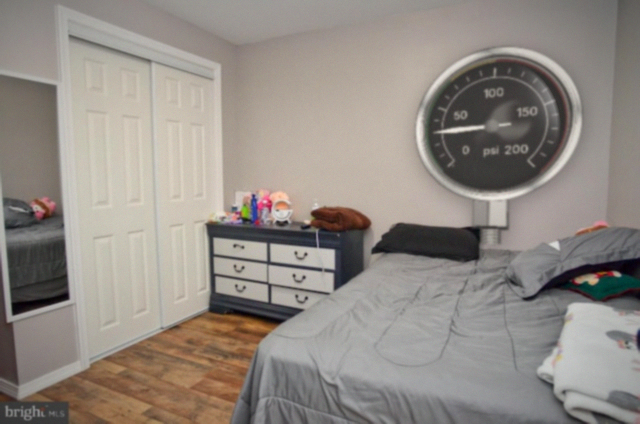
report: 30 (psi)
